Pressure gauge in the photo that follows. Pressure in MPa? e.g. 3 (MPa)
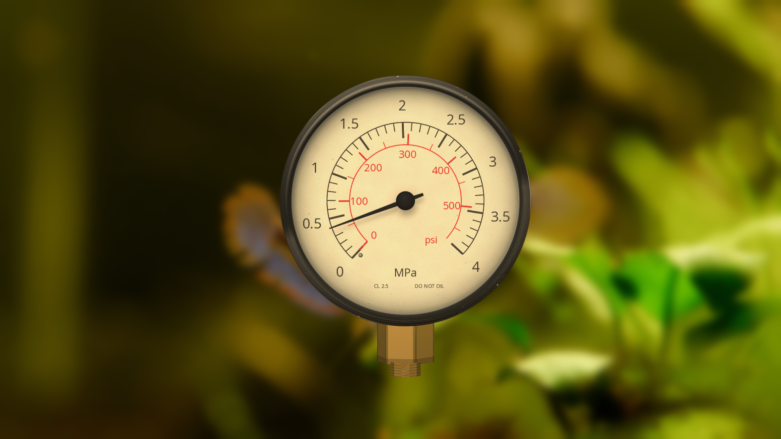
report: 0.4 (MPa)
